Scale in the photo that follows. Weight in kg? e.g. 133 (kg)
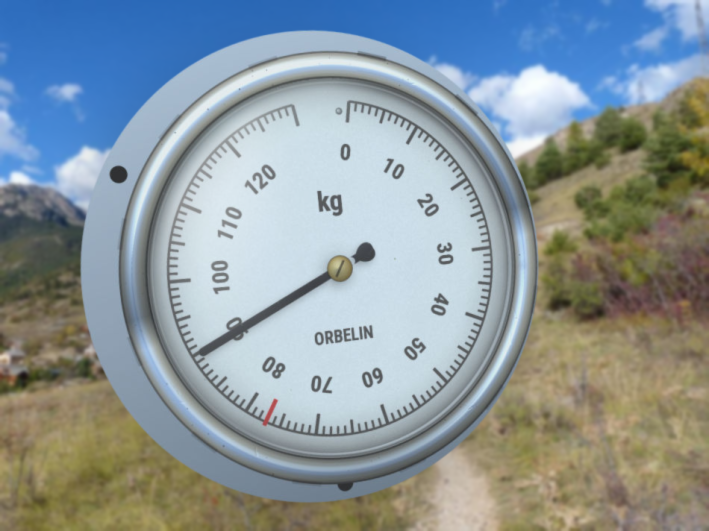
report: 90 (kg)
